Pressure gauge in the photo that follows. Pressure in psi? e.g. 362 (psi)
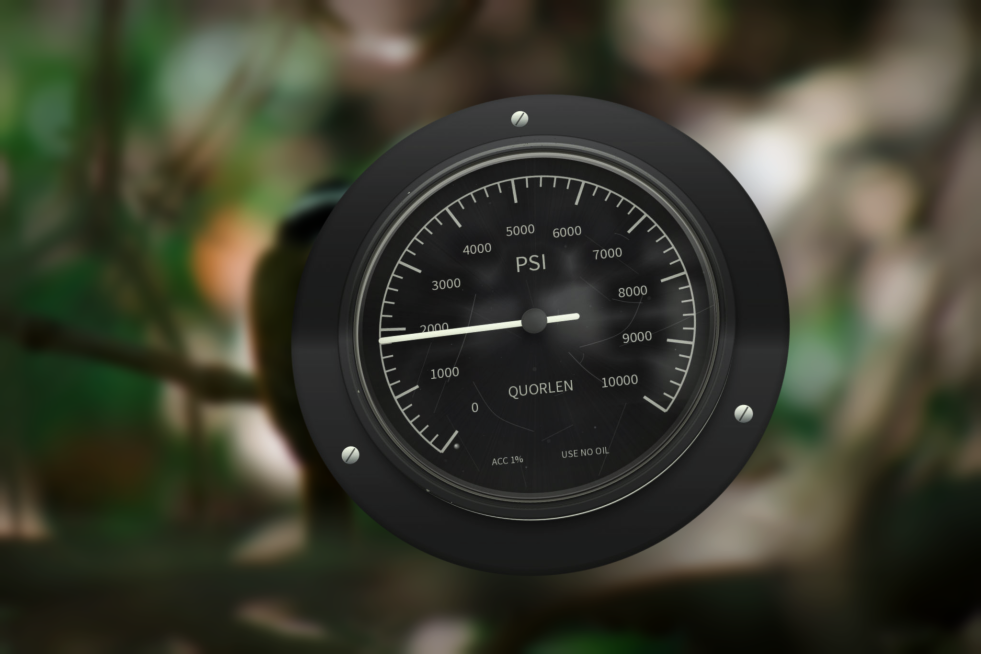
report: 1800 (psi)
